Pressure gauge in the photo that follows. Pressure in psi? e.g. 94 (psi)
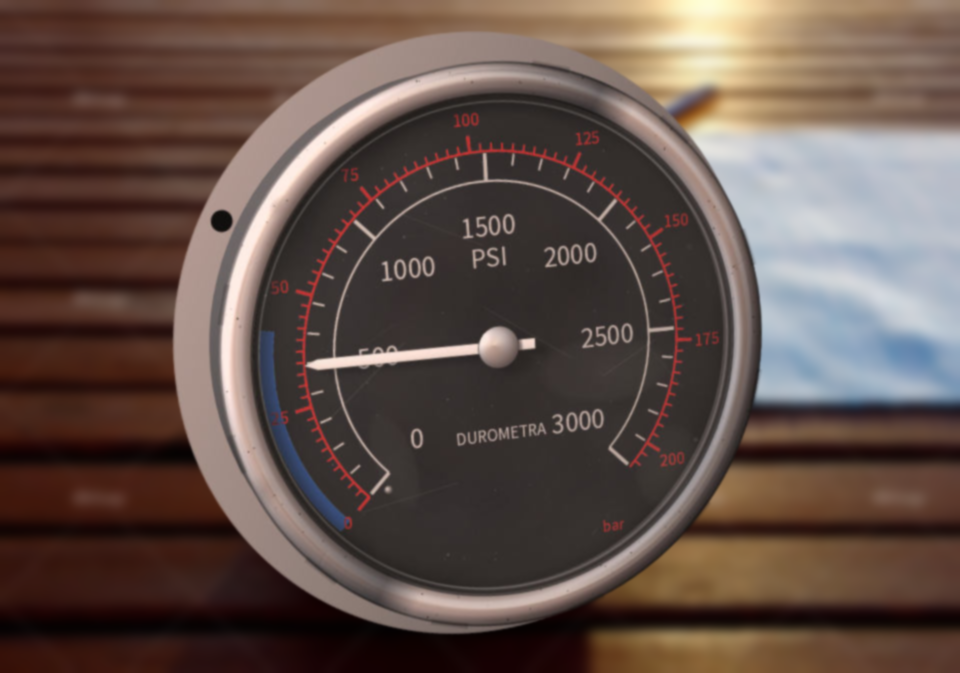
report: 500 (psi)
